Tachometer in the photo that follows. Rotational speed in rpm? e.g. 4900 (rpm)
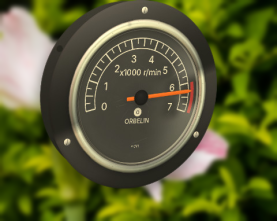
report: 6250 (rpm)
